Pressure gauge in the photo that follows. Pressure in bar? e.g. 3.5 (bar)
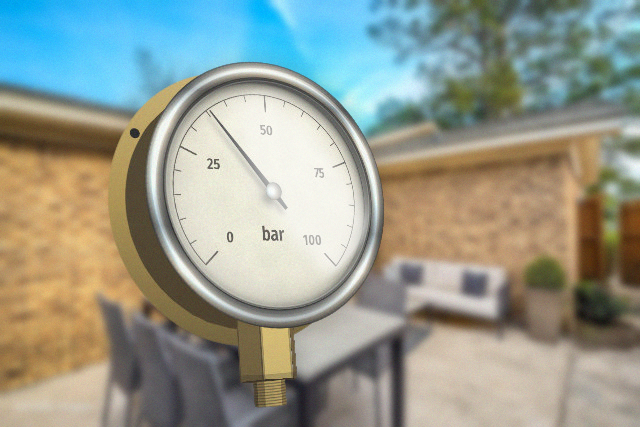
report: 35 (bar)
